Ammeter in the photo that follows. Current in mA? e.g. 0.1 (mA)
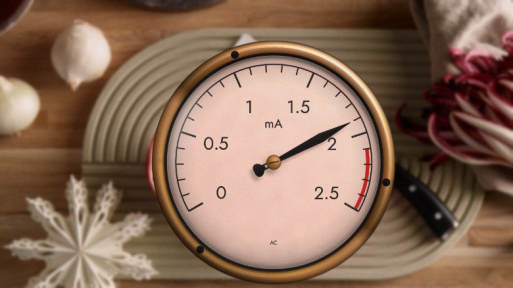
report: 1.9 (mA)
